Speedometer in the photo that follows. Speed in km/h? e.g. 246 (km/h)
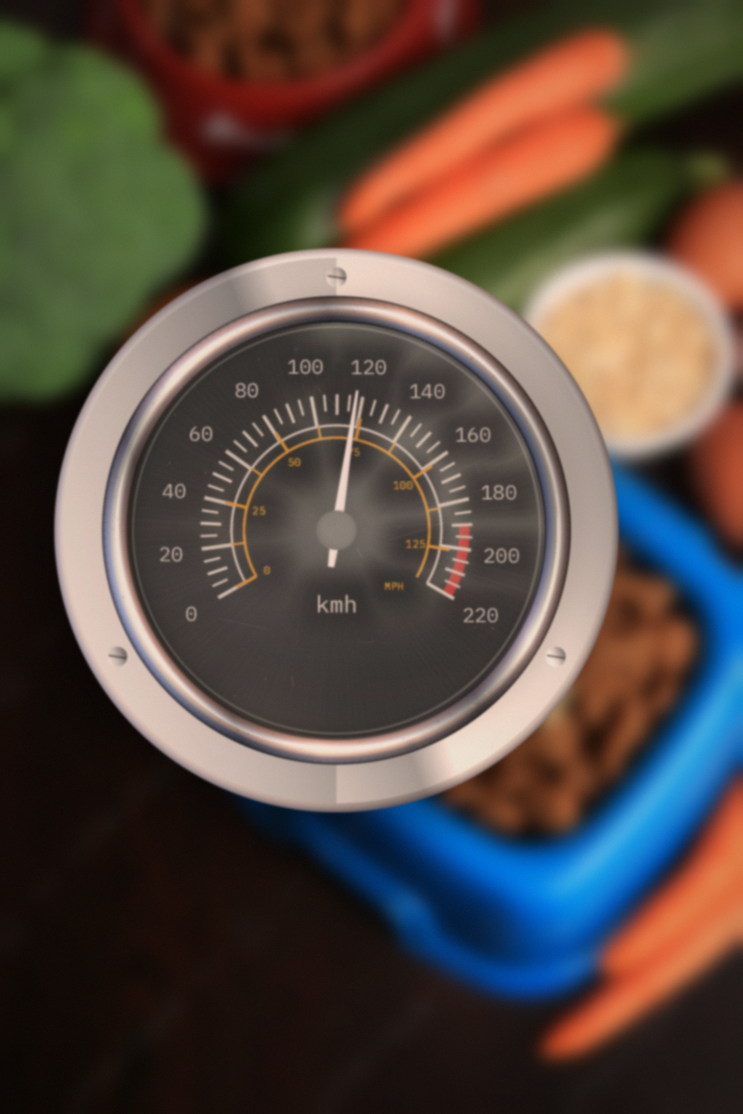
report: 117.5 (km/h)
